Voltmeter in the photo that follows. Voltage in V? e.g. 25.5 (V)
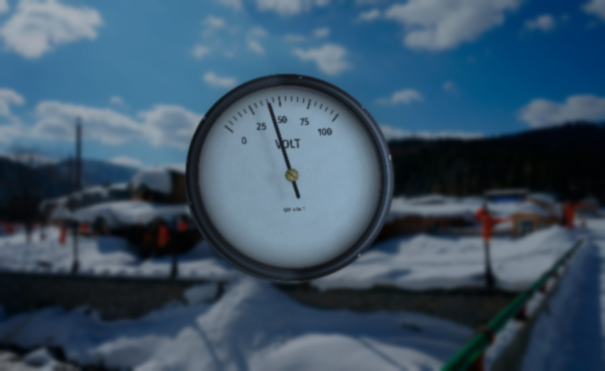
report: 40 (V)
